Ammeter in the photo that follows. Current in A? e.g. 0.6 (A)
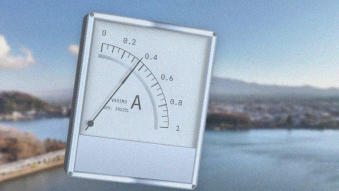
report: 0.35 (A)
